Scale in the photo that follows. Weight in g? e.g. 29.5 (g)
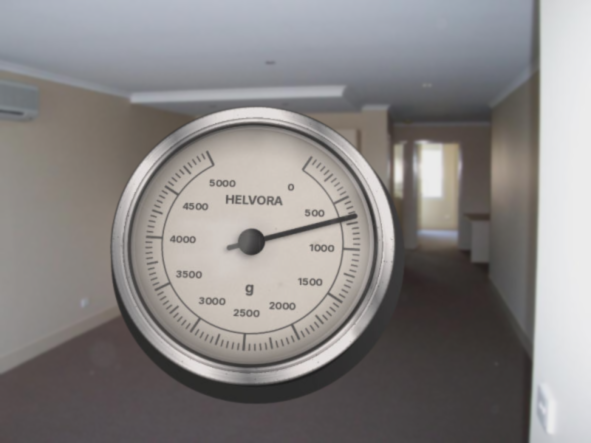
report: 700 (g)
